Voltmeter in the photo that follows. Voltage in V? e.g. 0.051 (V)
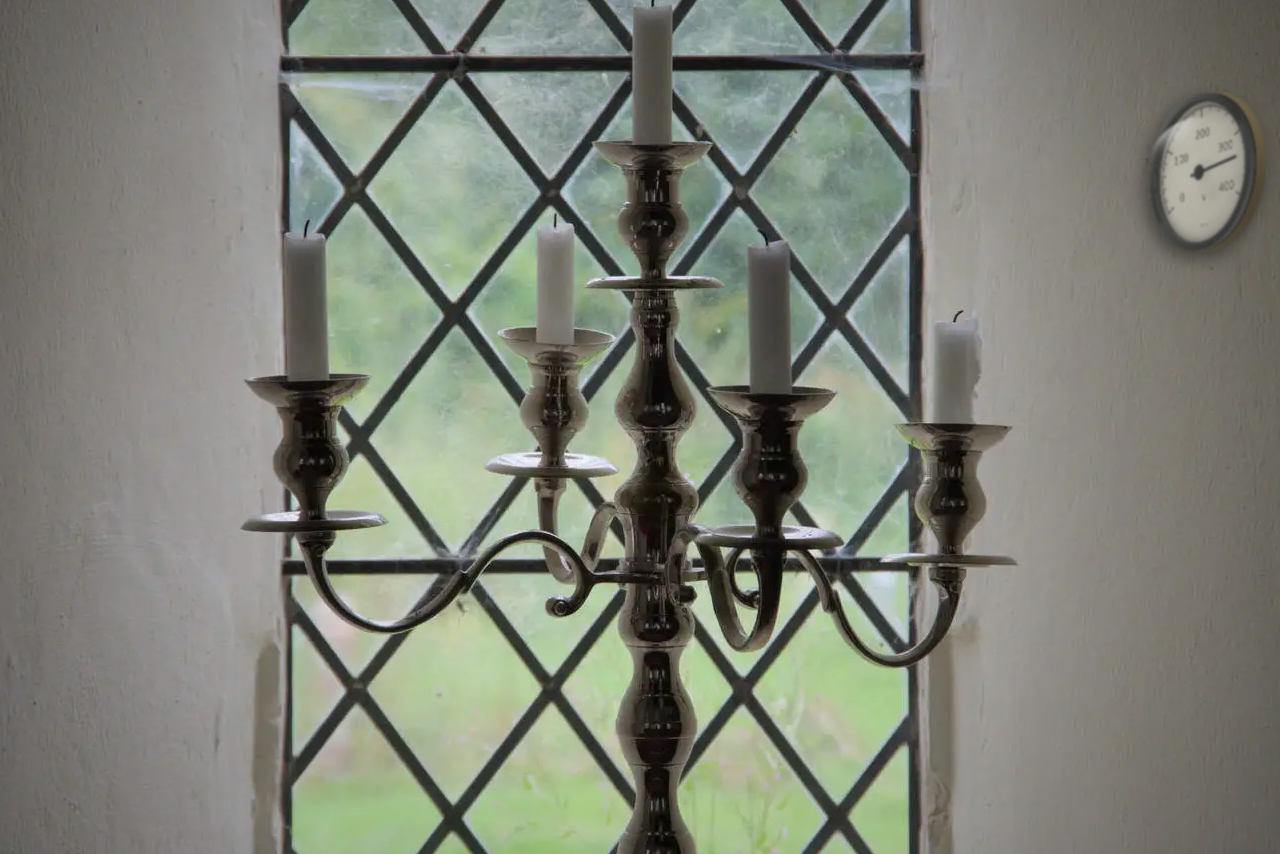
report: 340 (V)
